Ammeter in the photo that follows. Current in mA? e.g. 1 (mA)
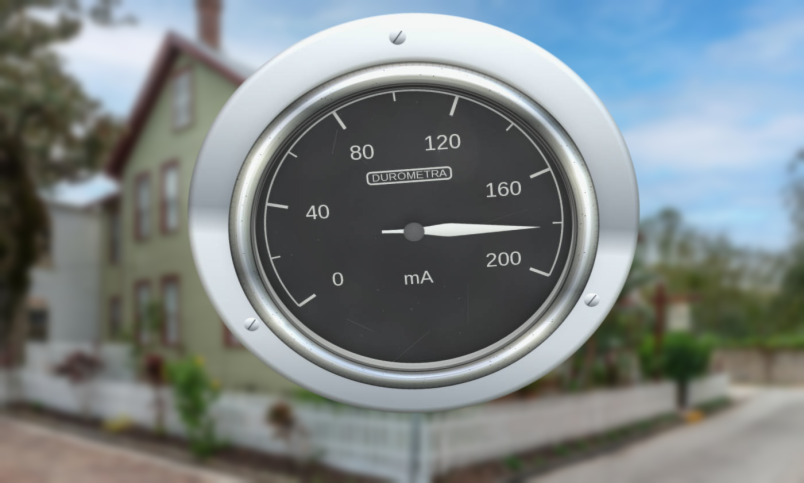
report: 180 (mA)
